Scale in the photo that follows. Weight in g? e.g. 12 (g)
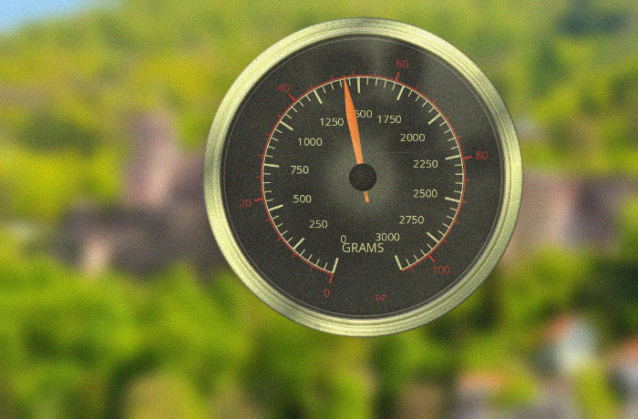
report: 1425 (g)
